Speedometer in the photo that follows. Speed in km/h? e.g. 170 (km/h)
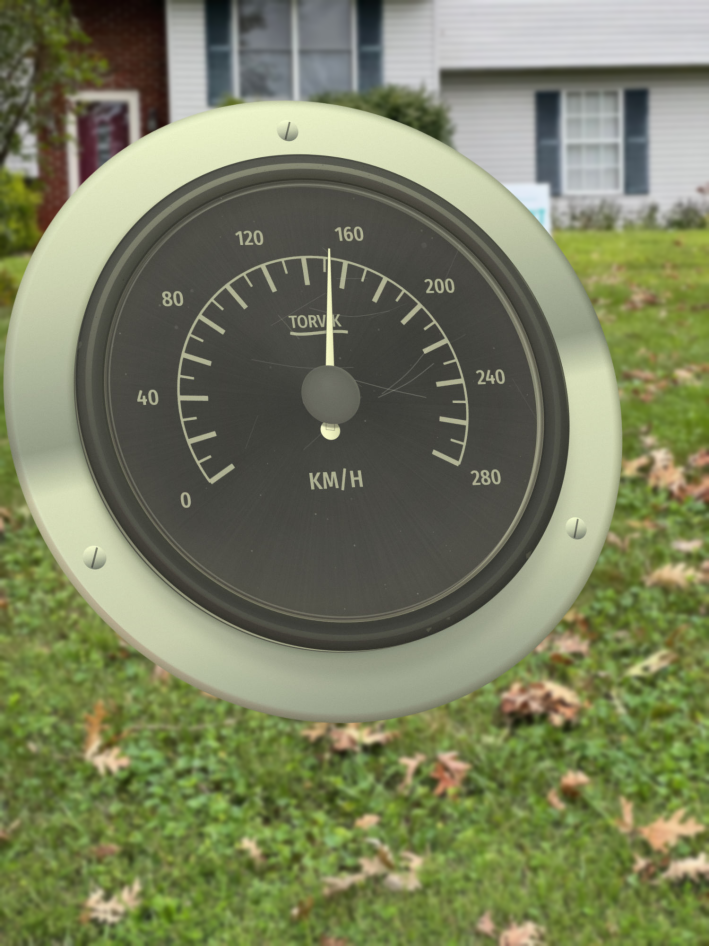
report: 150 (km/h)
